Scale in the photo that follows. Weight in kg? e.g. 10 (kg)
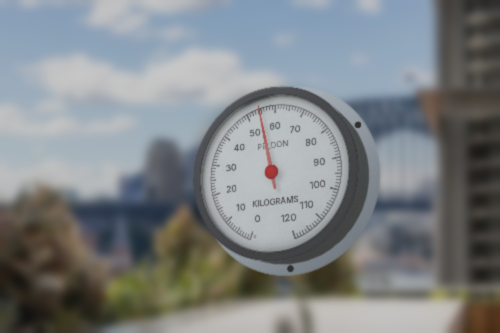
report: 55 (kg)
